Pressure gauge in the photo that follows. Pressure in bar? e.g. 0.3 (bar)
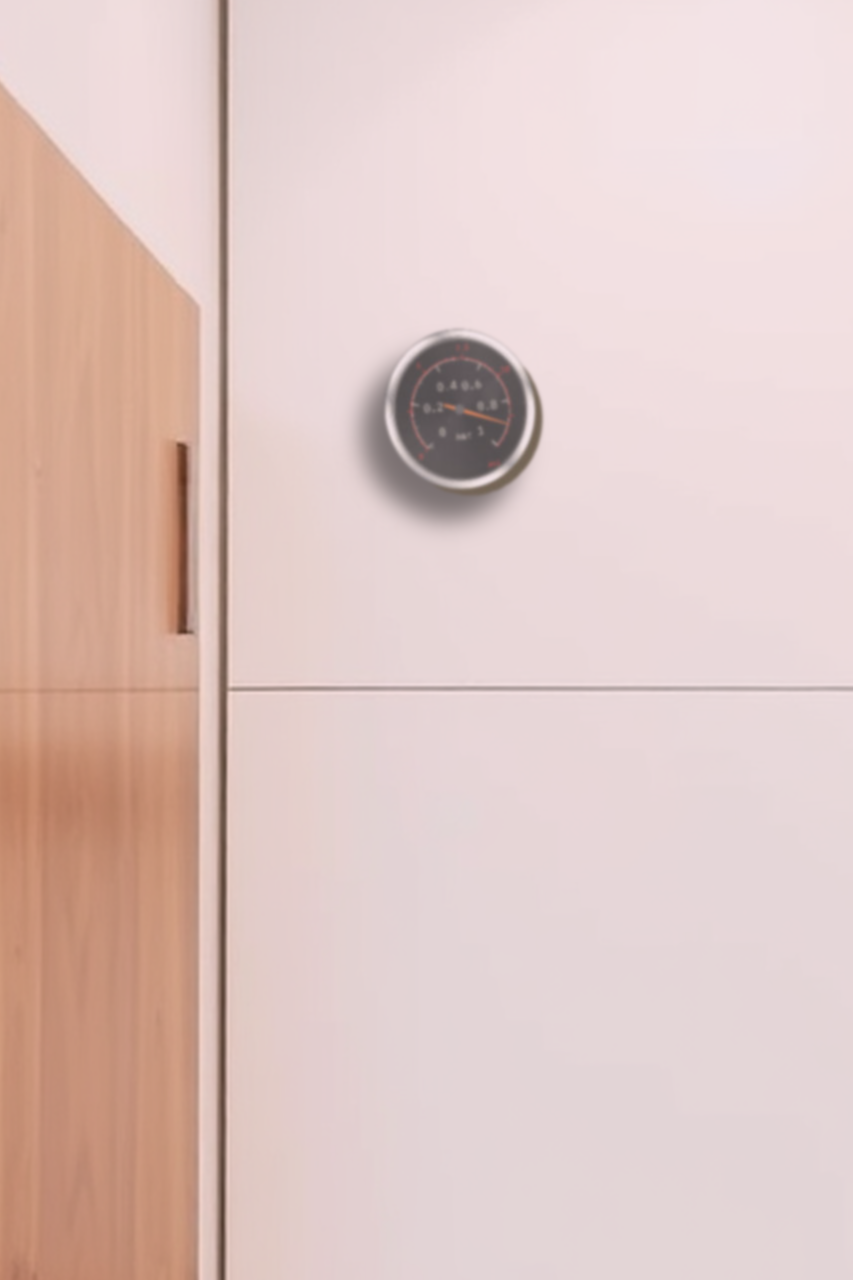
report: 0.9 (bar)
